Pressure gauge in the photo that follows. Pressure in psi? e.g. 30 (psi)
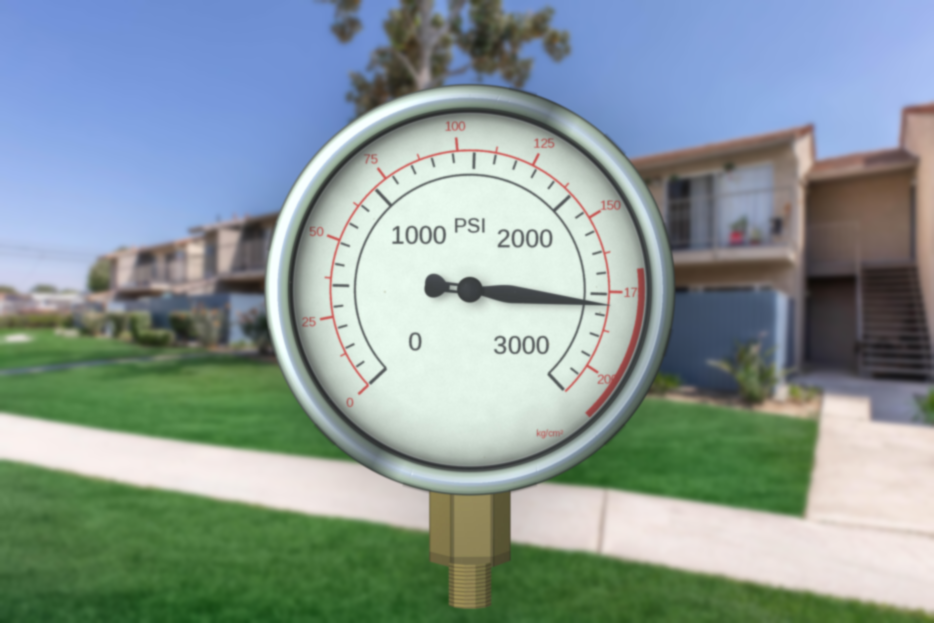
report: 2550 (psi)
